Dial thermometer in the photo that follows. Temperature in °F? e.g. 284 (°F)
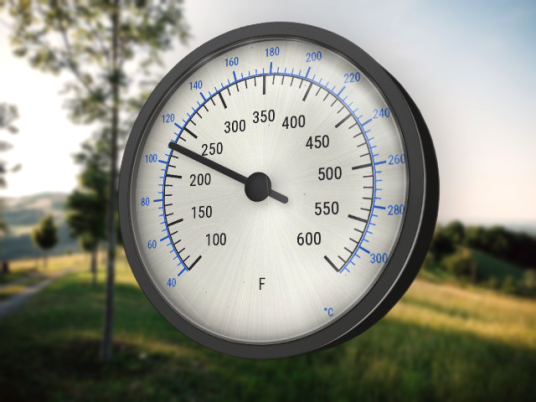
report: 230 (°F)
